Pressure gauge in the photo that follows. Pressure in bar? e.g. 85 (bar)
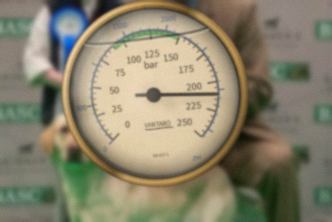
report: 210 (bar)
